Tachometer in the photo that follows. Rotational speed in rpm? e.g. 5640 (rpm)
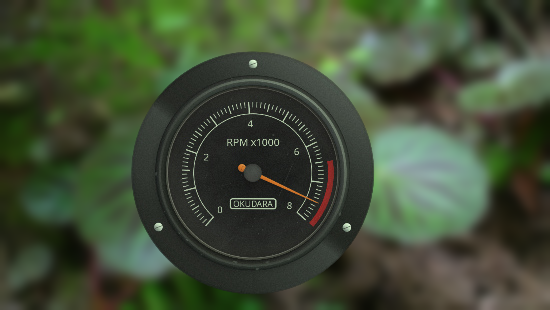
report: 7500 (rpm)
